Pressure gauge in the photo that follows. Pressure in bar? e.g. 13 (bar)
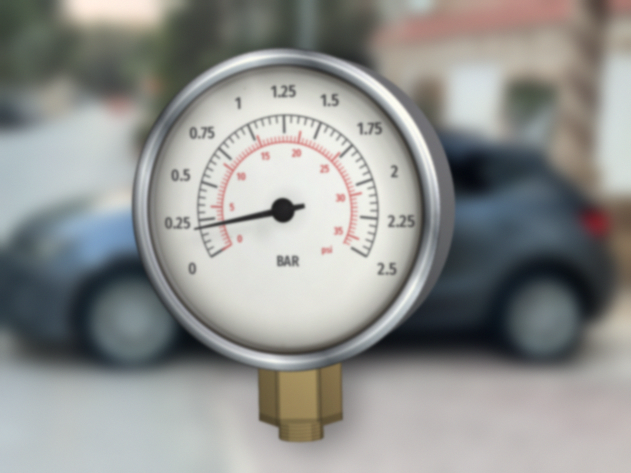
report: 0.2 (bar)
